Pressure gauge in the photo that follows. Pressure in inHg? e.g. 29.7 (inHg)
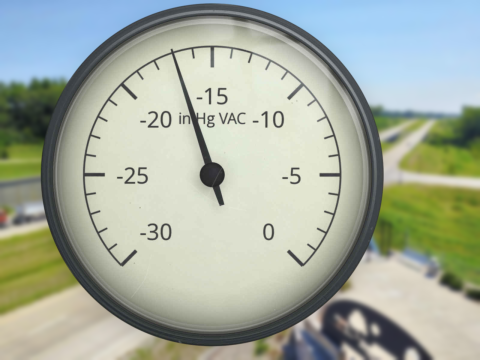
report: -17 (inHg)
